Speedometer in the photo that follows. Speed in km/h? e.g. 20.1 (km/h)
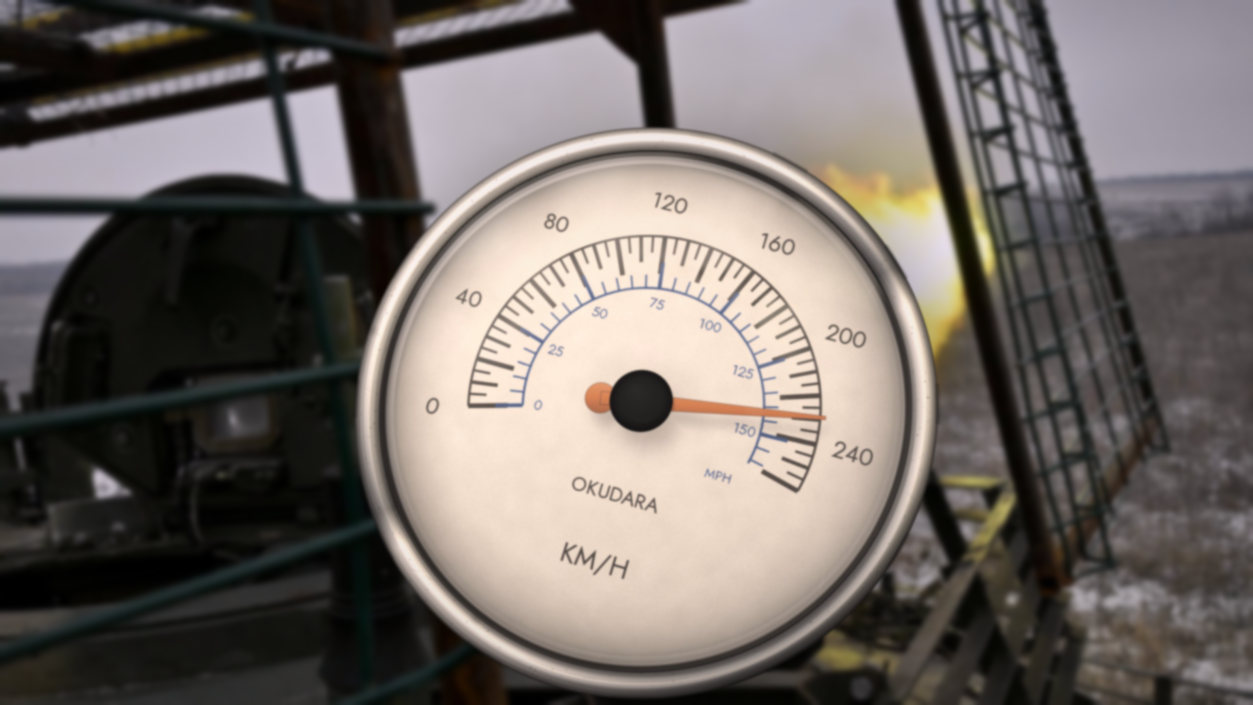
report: 230 (km/h)
